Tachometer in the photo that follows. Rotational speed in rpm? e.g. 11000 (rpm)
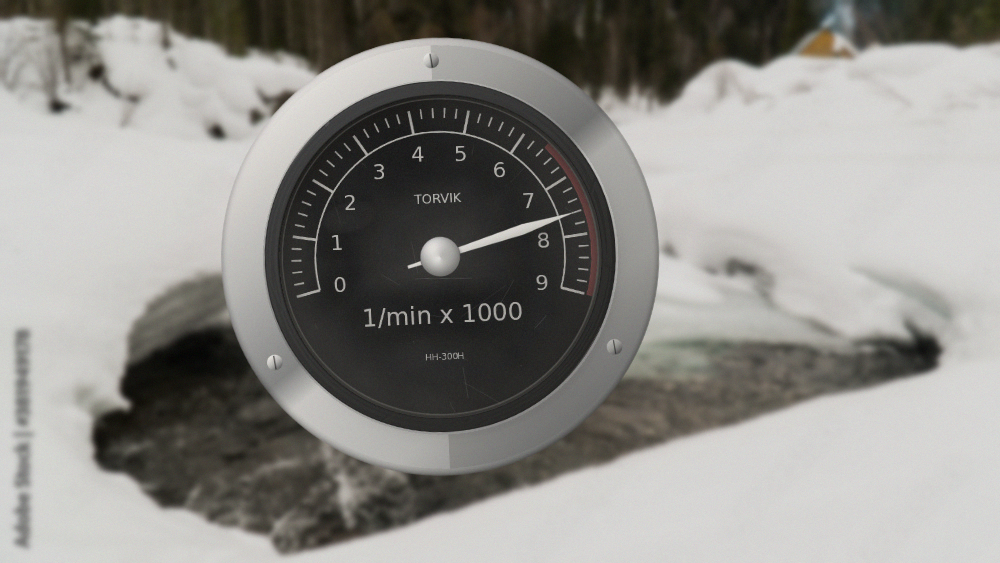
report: 7600 (rpm)
